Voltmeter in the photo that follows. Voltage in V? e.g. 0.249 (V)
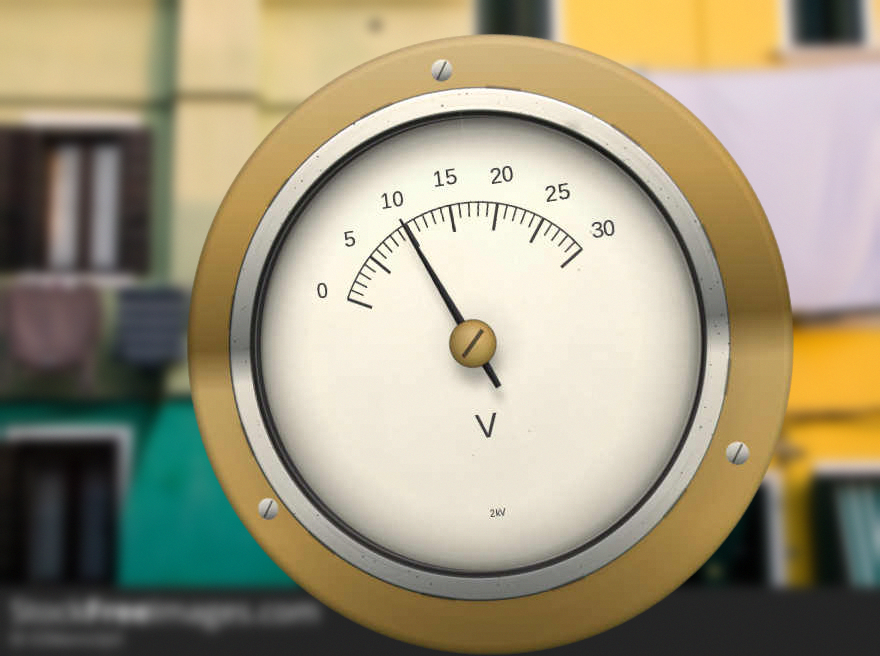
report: 10 (V)
